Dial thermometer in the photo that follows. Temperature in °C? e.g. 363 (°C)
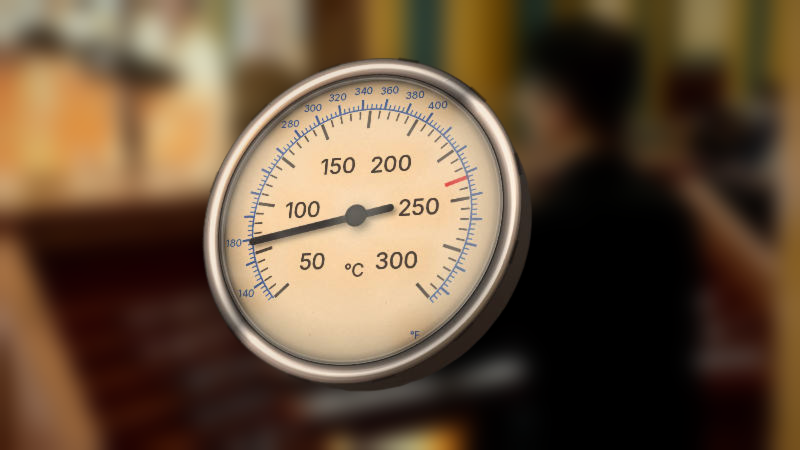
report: 80 (°C)
